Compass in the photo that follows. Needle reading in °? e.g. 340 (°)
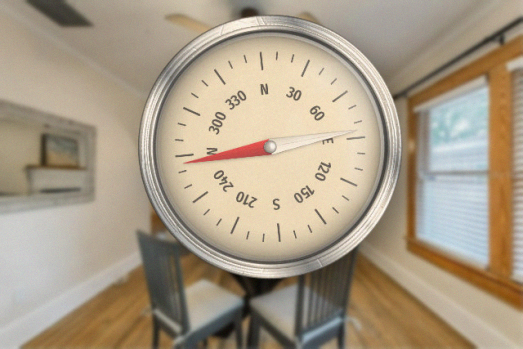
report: 265 (°)
